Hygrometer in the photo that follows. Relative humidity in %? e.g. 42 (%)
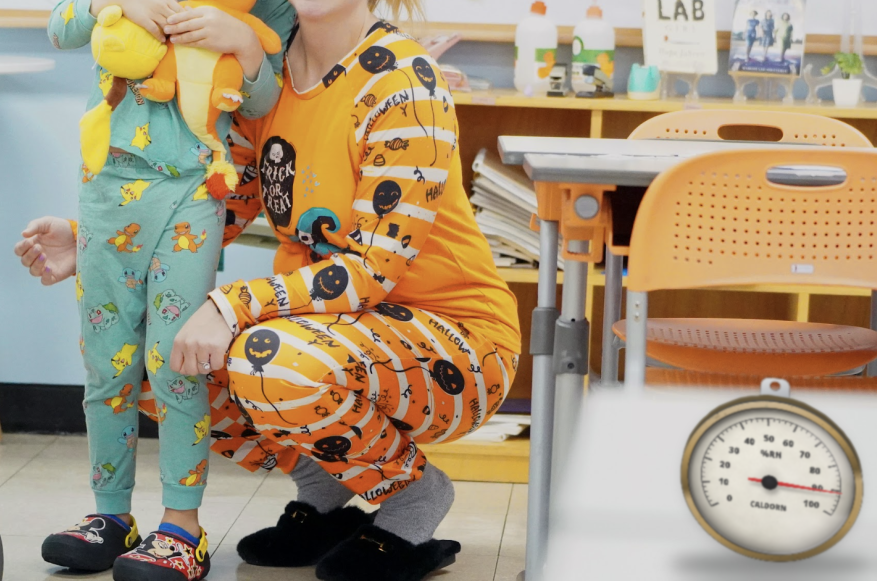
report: 90 (%)
